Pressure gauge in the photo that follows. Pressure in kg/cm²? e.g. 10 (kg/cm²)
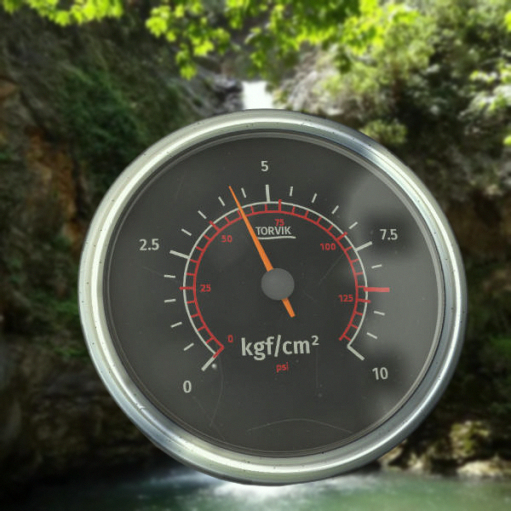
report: 4.25 (kg/cm²)
